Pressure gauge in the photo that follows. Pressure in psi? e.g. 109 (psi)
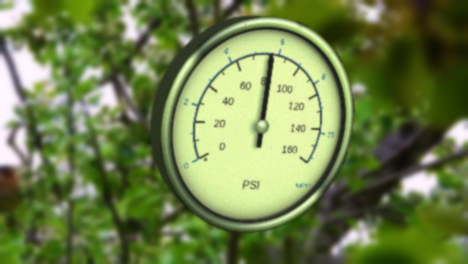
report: 80 (psi)
